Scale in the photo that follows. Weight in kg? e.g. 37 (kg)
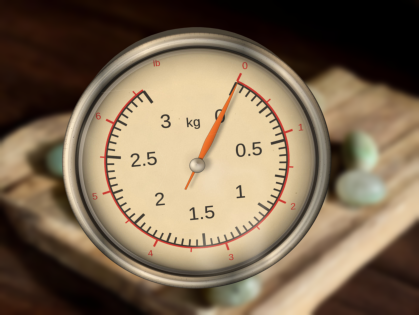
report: 0 (kg)
